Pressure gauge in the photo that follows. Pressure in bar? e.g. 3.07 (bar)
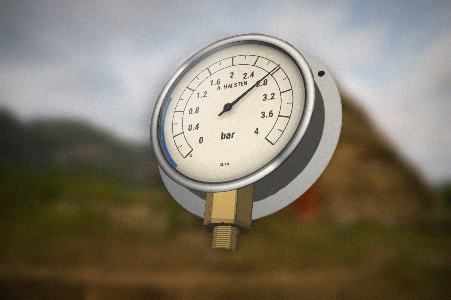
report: 2.8 (bar)
